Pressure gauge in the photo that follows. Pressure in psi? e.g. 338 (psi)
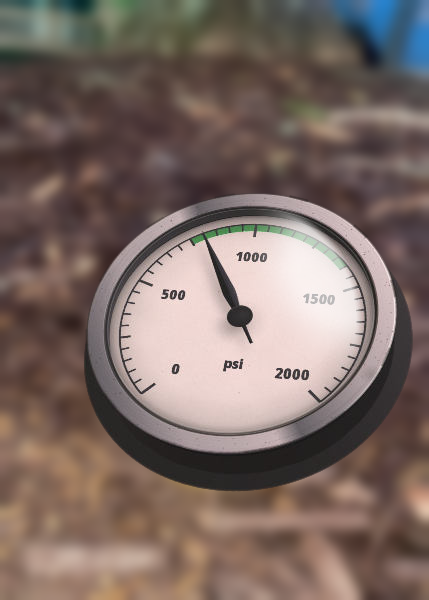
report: 800 (psi)
